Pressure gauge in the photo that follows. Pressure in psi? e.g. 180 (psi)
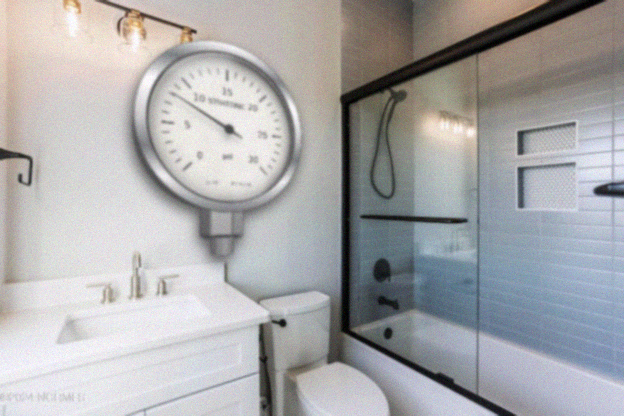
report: 8 (psi)
